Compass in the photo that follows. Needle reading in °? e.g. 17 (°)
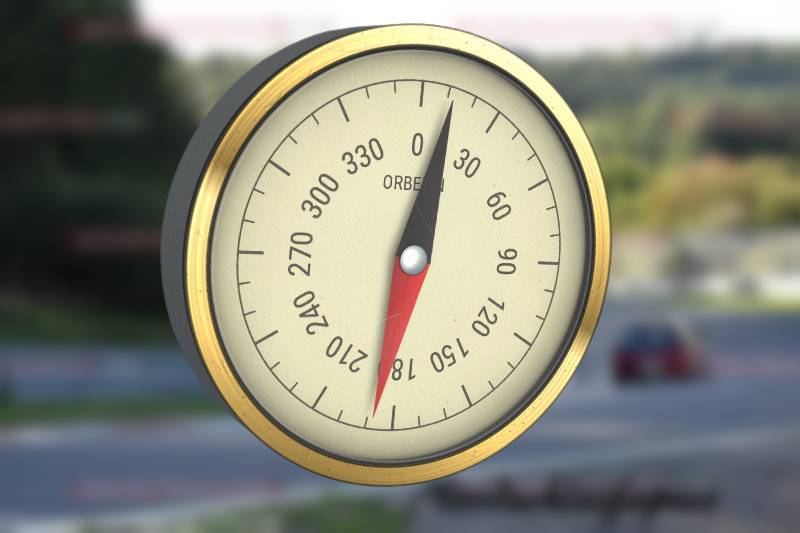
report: 190 (°)
